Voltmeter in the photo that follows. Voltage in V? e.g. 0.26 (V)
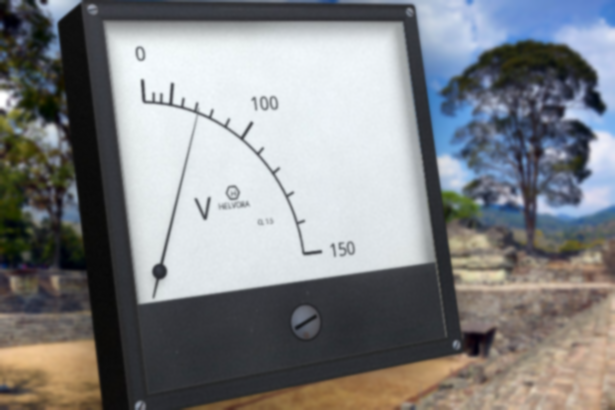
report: 70 (V)
